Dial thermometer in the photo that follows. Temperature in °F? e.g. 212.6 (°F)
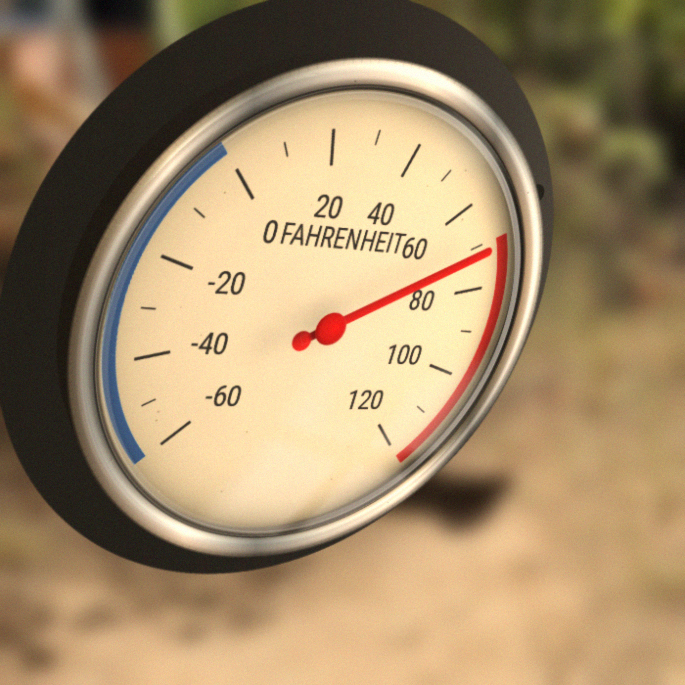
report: 70 (°F)
